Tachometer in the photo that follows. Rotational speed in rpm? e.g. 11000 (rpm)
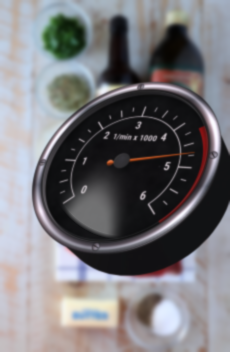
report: 4750 (rpm)
